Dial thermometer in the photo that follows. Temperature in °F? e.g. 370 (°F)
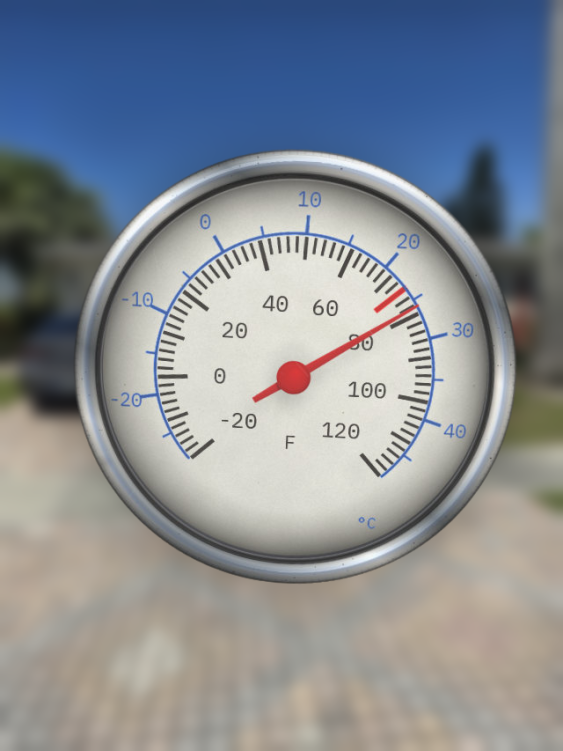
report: 78 (°F)
